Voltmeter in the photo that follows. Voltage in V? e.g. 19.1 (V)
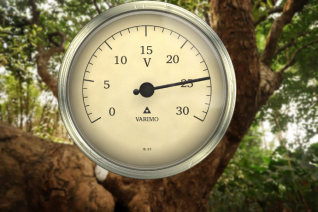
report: 25 (V)
